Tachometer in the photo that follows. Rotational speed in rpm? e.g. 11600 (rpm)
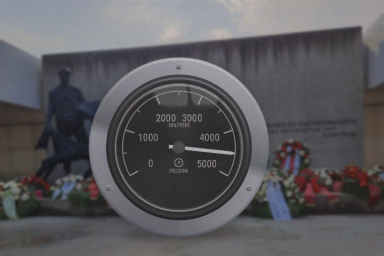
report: 4500 (rpm)
